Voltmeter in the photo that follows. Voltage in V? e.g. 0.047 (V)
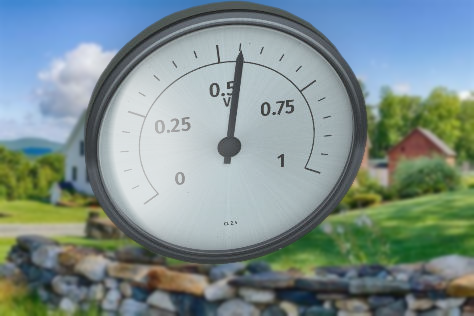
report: 0.55 (V)
